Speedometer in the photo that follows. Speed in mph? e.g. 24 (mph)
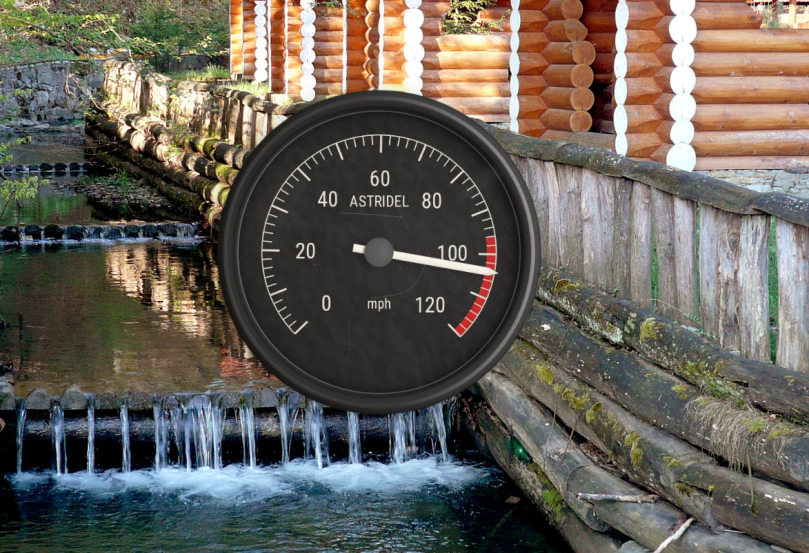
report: 104 (mph)
